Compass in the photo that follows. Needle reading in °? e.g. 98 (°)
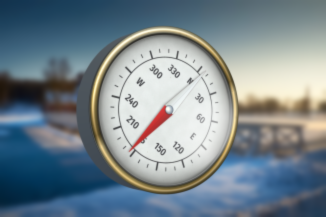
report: 185 (°)
